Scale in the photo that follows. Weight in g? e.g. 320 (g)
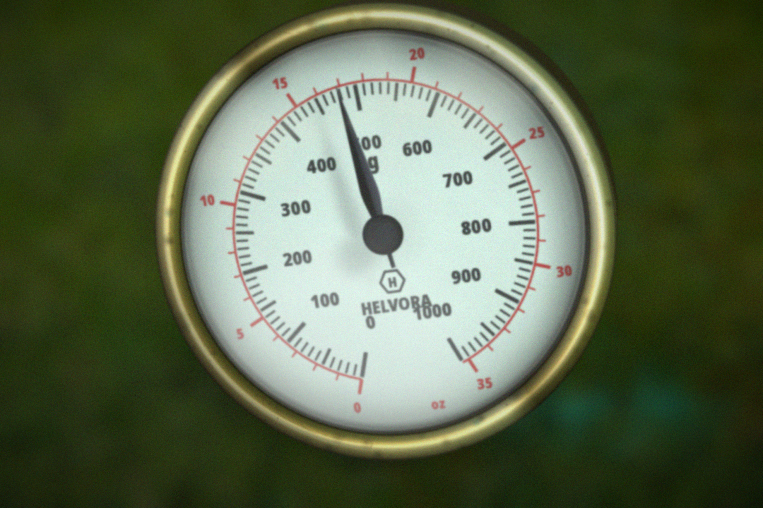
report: 480 (g)
